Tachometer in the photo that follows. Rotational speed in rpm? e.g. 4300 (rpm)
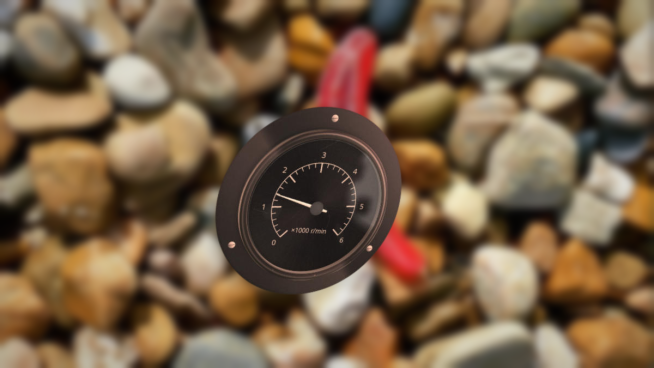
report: 1400 (rpm)
